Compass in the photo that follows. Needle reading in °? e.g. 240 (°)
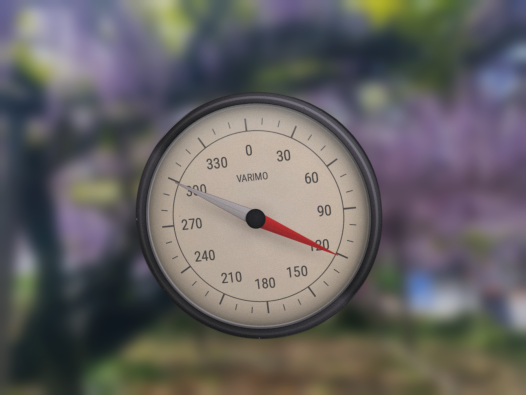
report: 120 (°)
